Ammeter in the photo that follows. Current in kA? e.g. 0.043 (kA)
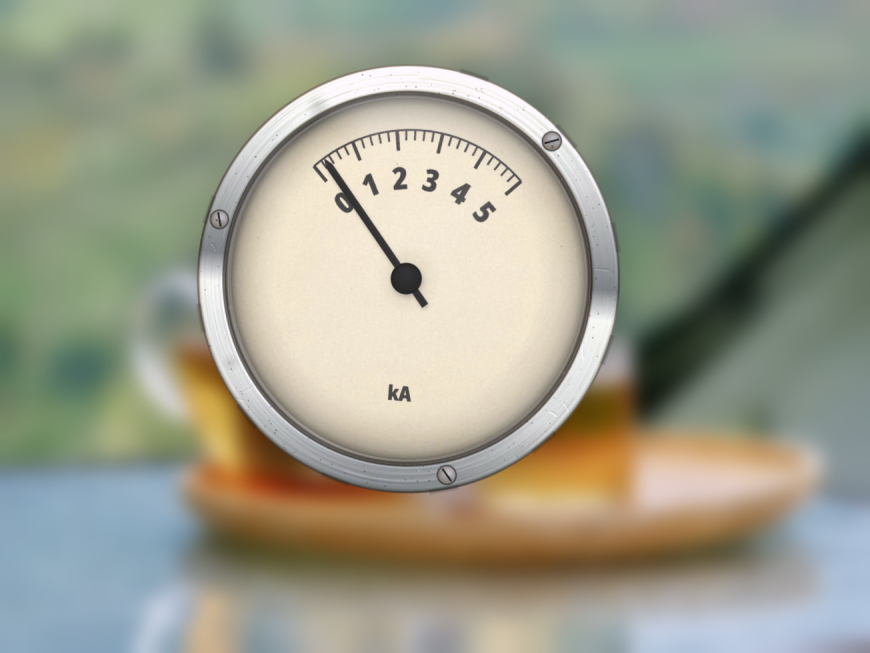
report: 0.3 (kA)
